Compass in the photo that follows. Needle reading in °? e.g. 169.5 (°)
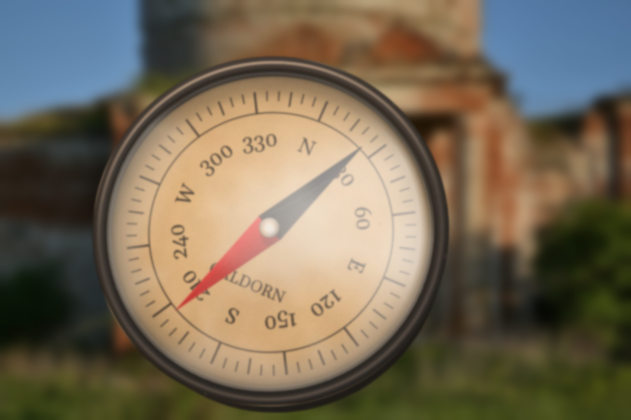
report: 205 (°)
